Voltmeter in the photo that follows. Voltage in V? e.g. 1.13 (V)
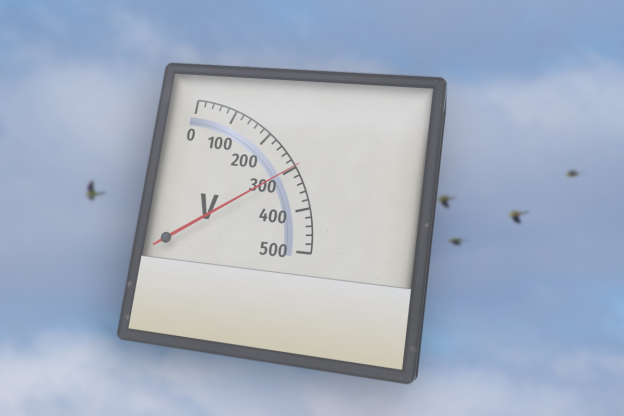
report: 300 (V)
